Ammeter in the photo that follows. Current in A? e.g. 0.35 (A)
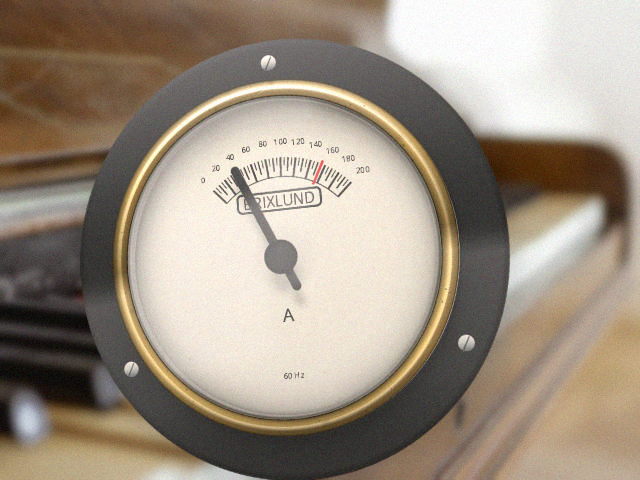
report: 40 (A)
